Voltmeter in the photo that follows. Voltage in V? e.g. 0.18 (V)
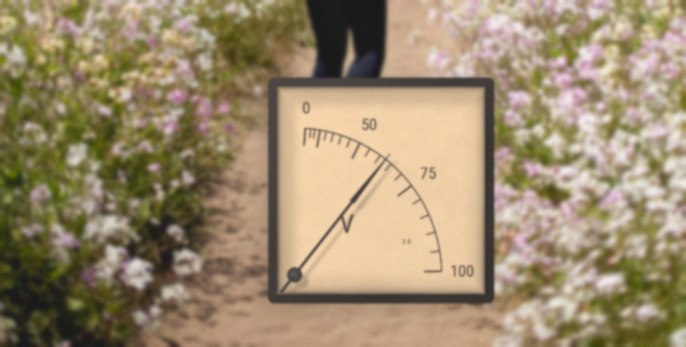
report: 62.5 (V)
